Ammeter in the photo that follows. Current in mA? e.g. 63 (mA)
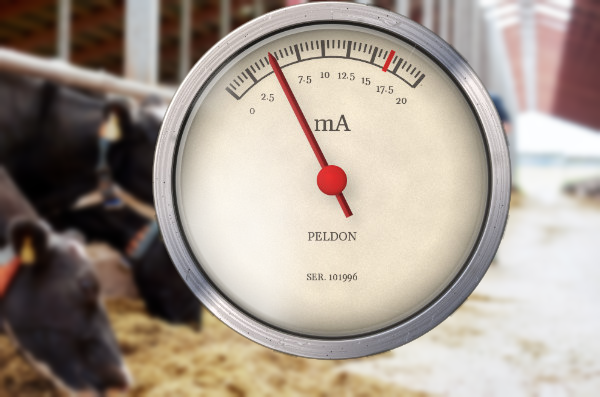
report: 5 (mA)
